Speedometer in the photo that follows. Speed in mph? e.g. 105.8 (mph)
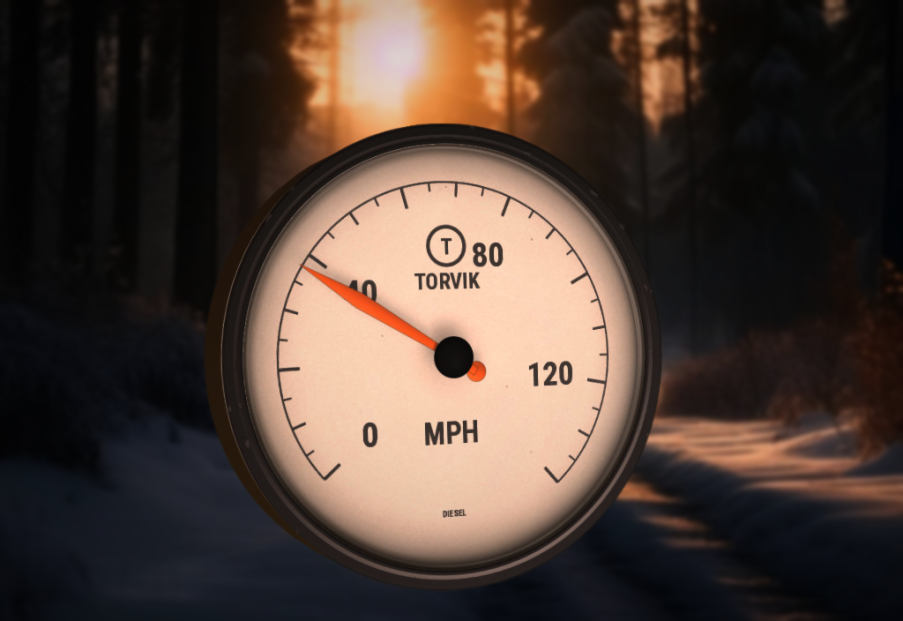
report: 37.5 (mph)
